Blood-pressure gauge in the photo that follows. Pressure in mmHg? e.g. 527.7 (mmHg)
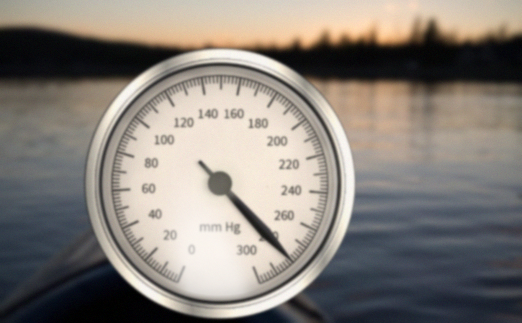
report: 280 (mmHg)
